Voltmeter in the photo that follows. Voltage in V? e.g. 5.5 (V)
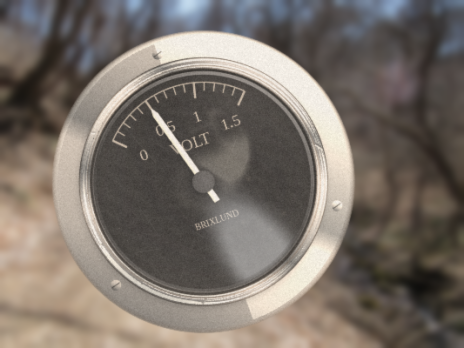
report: 0.5 (V)
